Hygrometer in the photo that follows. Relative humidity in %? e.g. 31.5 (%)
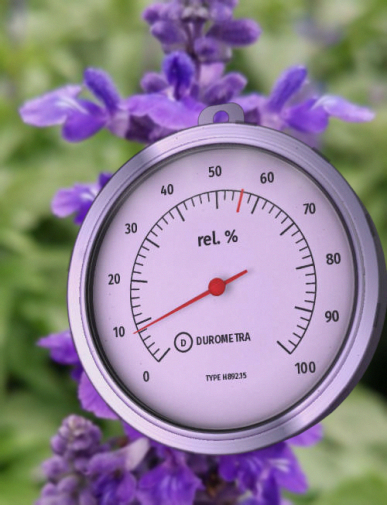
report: 8 (%)
